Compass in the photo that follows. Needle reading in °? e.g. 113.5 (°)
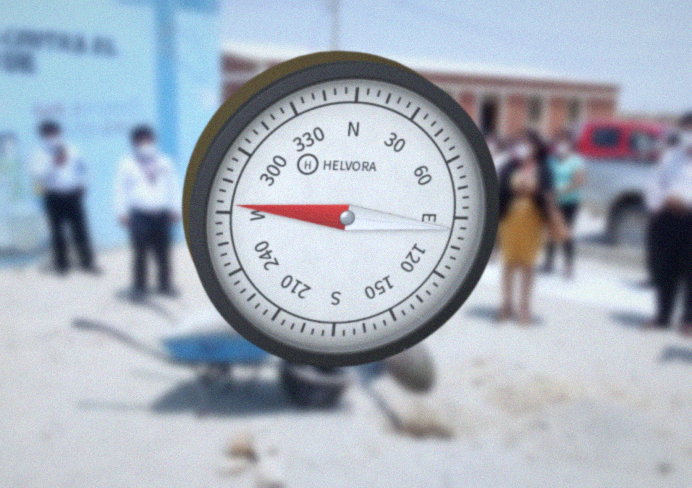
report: 275 (°)
